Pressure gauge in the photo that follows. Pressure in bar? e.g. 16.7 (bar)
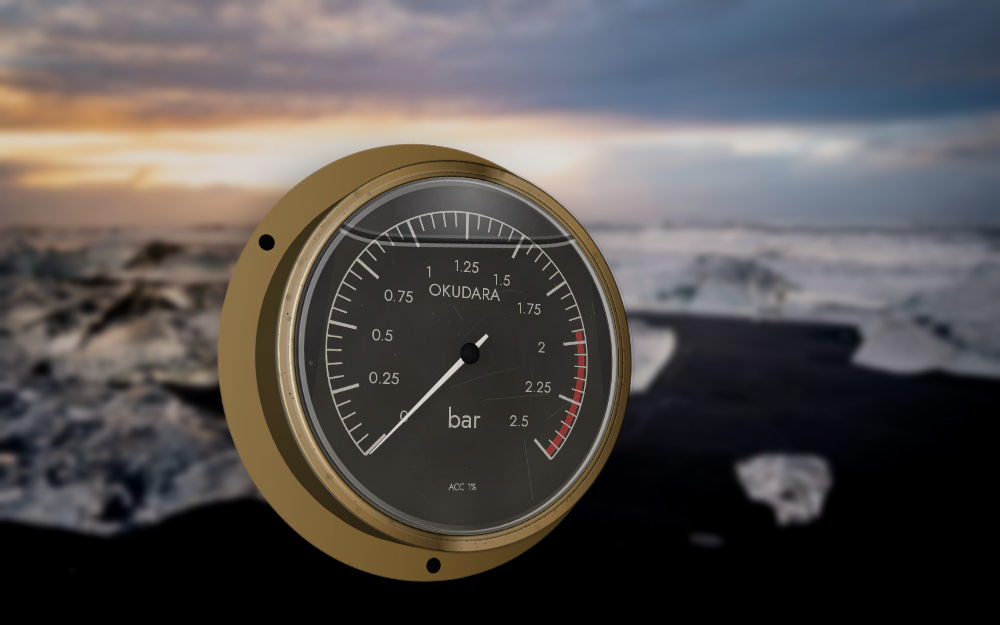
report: 0 (bar)
